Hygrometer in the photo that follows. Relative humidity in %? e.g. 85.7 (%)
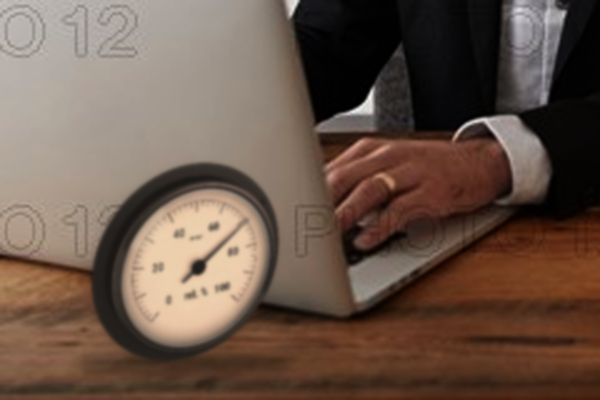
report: 70 (%)
